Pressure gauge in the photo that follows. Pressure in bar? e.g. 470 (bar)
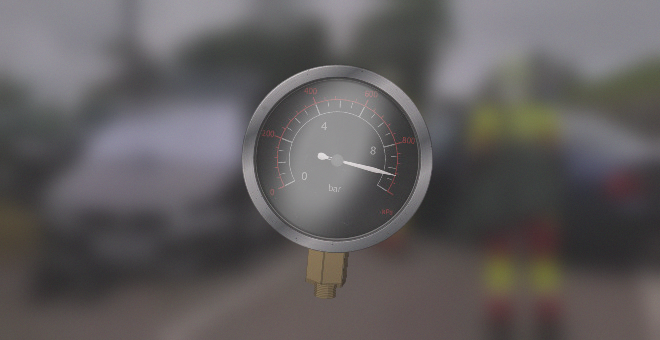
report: 9.25 (bar)
